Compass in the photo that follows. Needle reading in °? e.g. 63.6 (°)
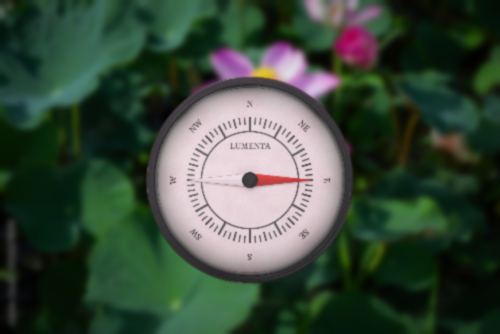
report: 90 (°)
